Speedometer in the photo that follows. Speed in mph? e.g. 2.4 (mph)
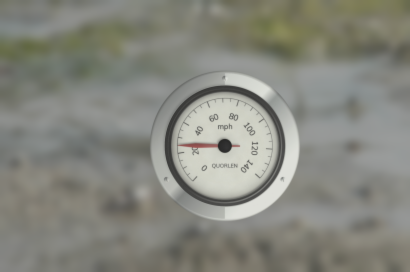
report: 25 (mph)
